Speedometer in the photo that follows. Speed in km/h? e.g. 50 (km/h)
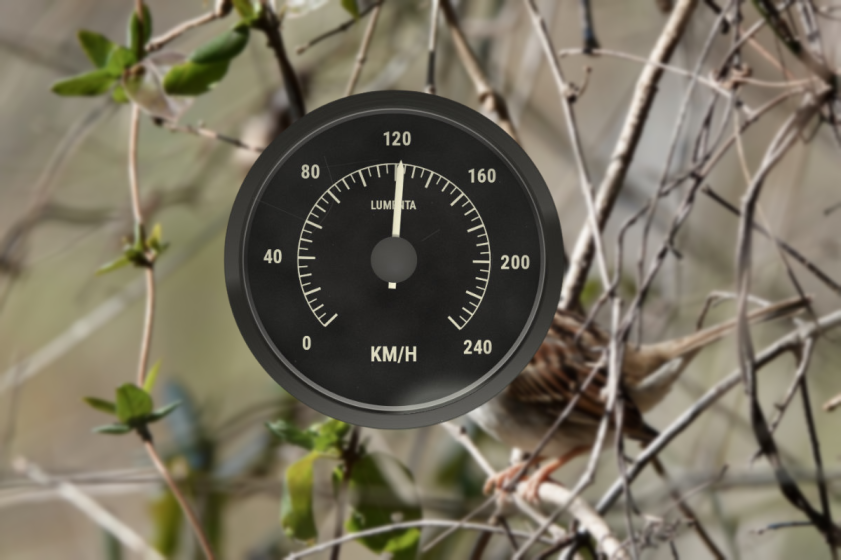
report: 122.5 (km/h)
